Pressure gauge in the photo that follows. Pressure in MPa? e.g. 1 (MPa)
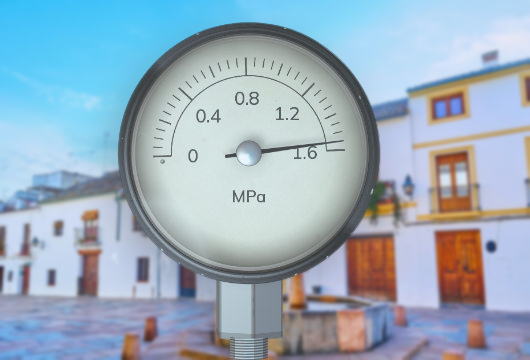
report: 1.55 (MPa)
